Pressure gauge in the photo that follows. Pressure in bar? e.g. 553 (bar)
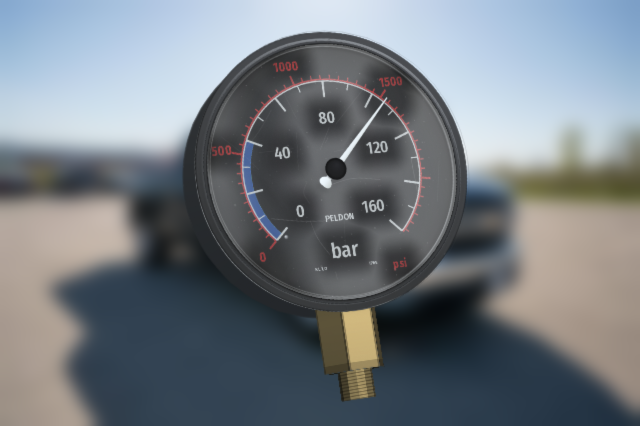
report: 105 (bar)
